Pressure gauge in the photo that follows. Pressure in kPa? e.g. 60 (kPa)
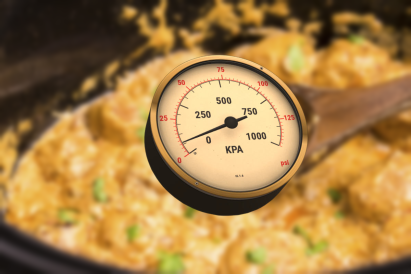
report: 50 (kPa)
